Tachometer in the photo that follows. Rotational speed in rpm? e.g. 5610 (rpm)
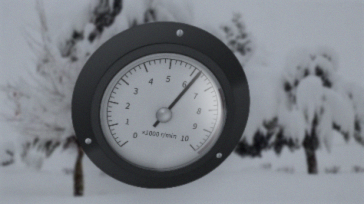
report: 6200 (rpm)
